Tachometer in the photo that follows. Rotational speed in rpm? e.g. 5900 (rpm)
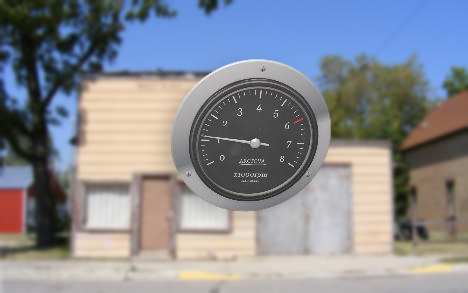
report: 1200 (rpm)
